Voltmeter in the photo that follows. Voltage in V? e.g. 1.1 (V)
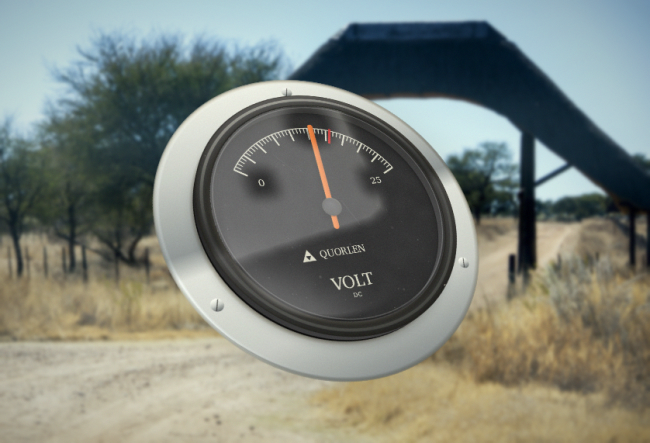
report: 12.5 (V)
